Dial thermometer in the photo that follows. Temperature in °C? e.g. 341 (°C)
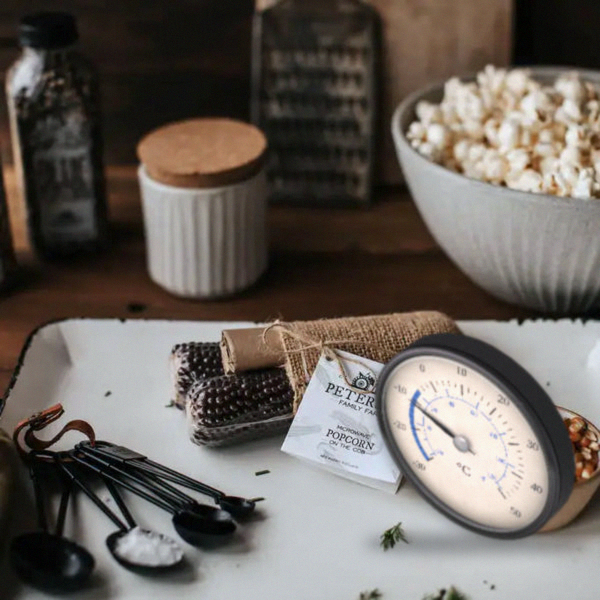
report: -10 (°C)
